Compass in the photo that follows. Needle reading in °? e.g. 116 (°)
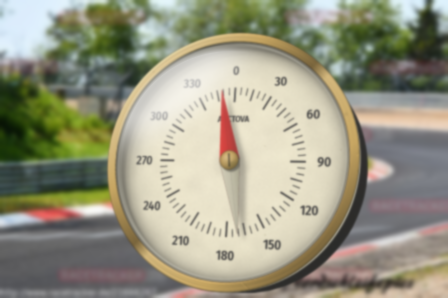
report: 350 (°)
